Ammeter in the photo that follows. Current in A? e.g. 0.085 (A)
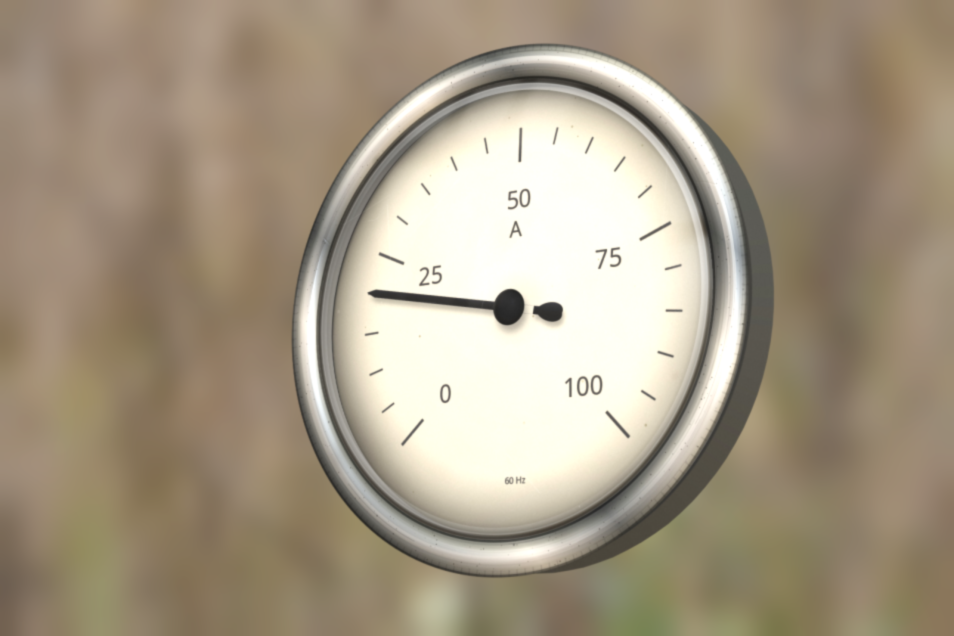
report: 20 (A)
